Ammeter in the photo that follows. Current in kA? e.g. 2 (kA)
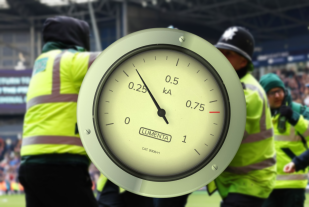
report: 0.3 (kA)
